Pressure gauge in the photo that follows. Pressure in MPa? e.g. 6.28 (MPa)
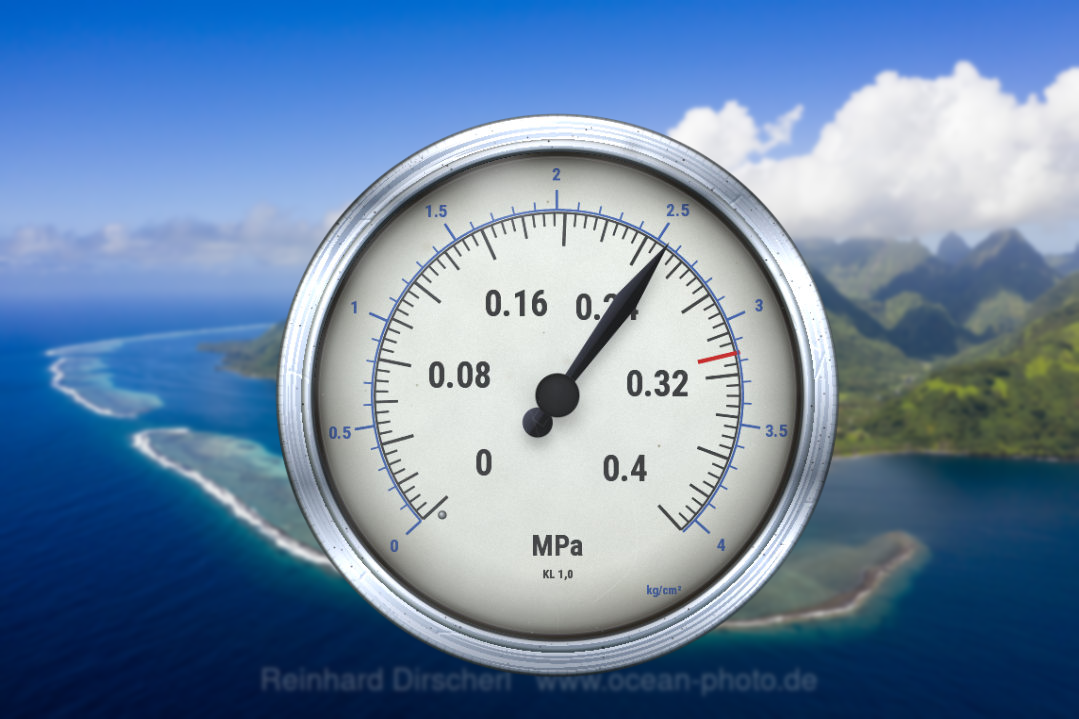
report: 0.25 (MPa)
